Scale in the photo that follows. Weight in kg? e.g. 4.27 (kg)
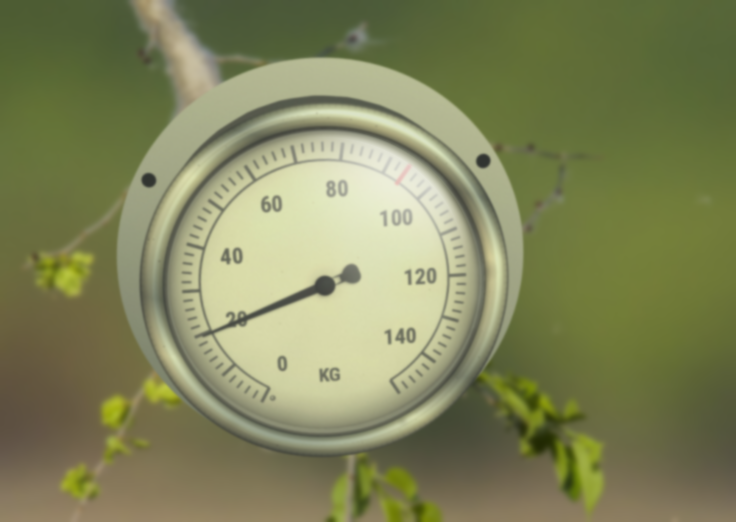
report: 20 (kg)
